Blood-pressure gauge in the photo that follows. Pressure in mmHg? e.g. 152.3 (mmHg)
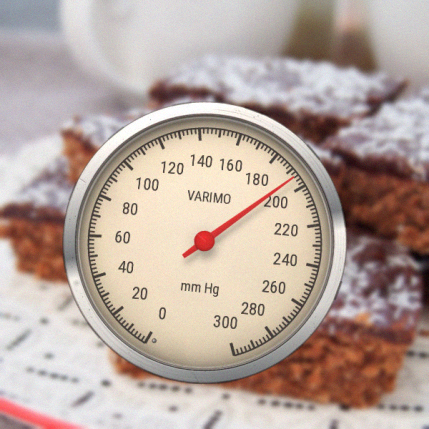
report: 194 (mmHg)
